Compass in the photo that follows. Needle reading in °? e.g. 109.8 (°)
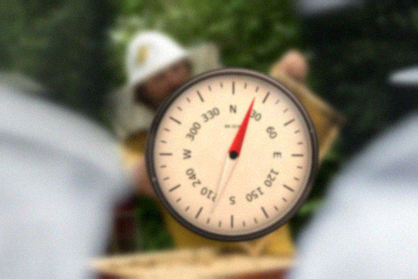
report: 20 (°)
